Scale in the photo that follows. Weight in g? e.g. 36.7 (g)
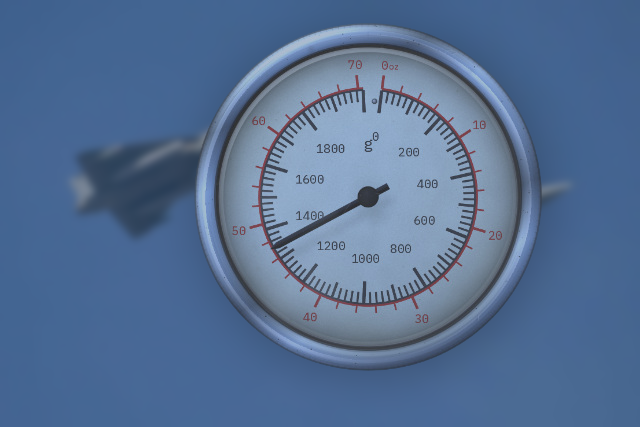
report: 1340 (g)
